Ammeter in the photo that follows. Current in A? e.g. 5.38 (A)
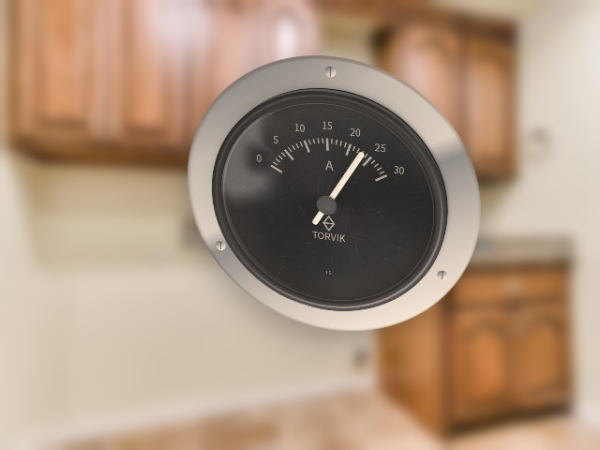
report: 23 (A)
